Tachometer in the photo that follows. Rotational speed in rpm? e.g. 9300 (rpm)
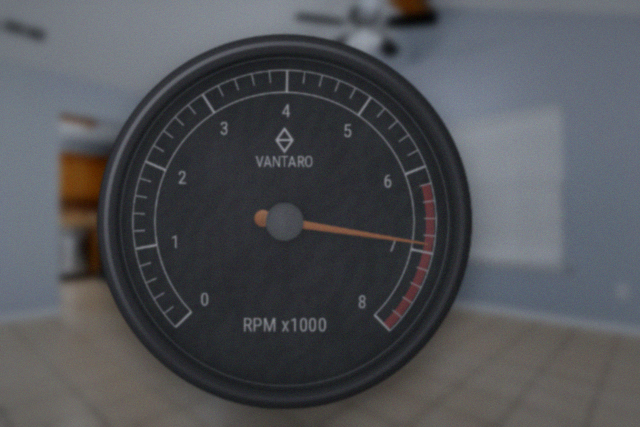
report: 6900 (rpm)
